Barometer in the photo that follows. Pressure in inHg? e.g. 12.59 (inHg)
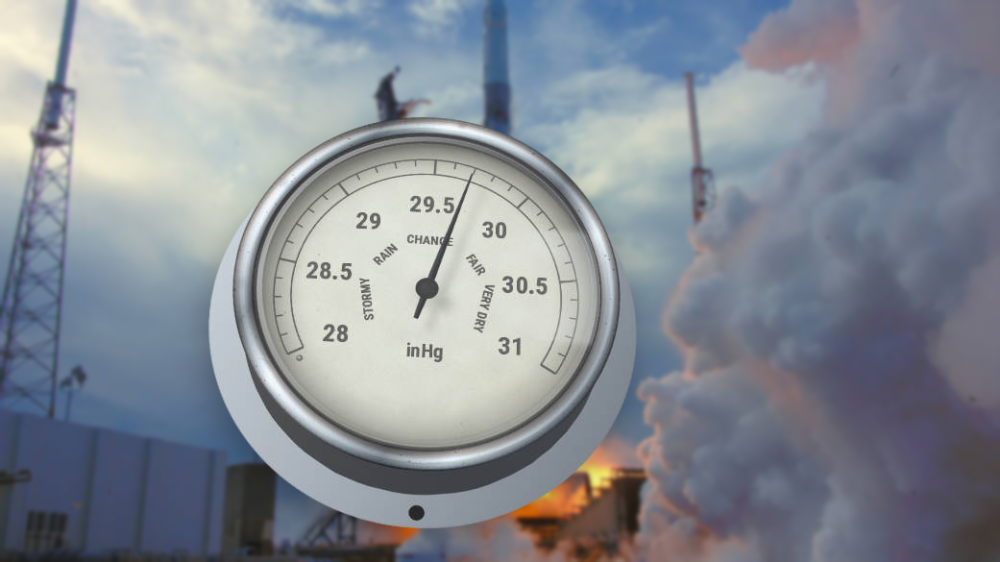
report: 29.7 (inHg)
